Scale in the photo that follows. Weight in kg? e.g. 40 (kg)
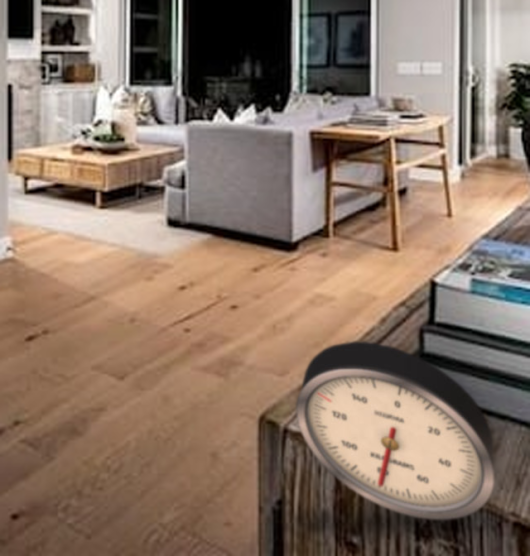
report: 80 (kg)
